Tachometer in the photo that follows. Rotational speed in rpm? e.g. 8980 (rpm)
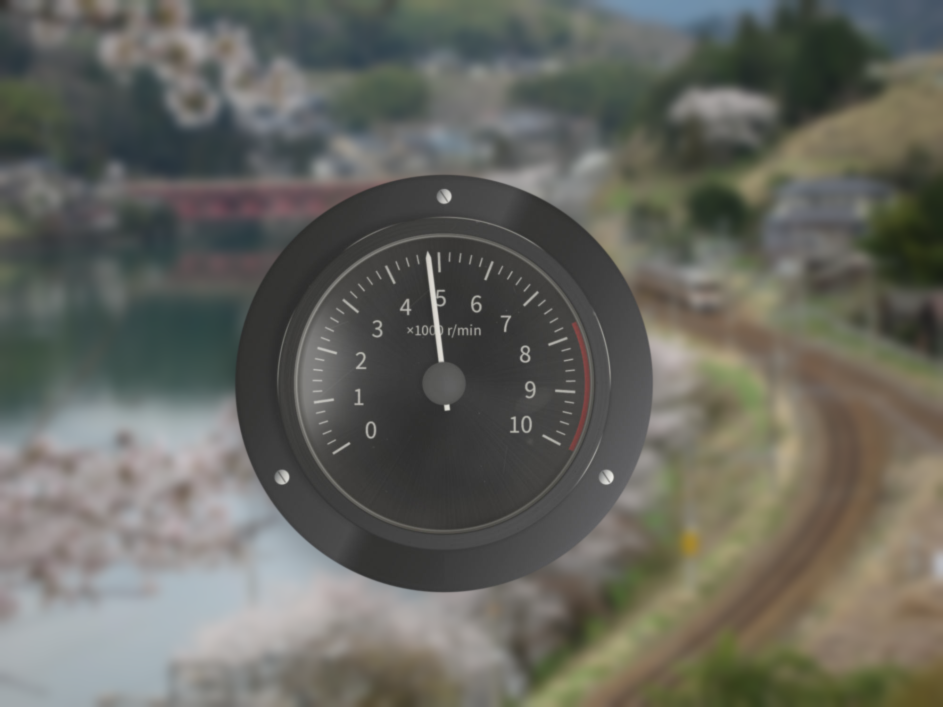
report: 4800 (rpm)
